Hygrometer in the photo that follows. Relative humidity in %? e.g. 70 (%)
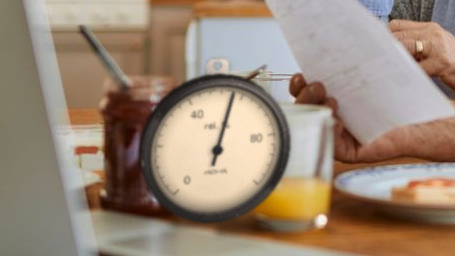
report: 56 (%)
